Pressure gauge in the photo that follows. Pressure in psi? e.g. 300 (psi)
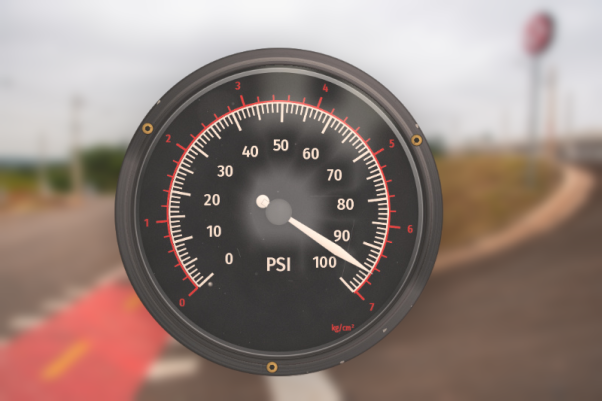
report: 95 (psi)
